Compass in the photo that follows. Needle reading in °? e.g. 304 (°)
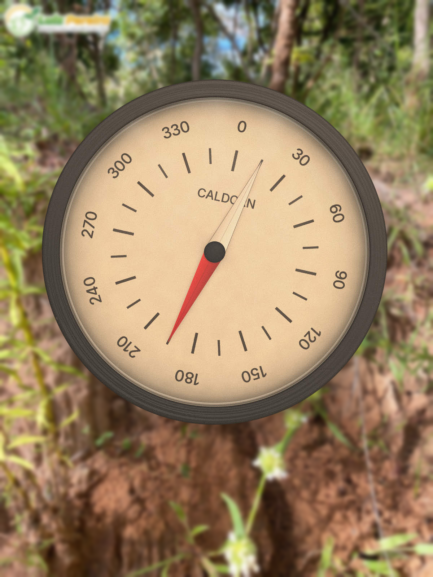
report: 195 (°)
